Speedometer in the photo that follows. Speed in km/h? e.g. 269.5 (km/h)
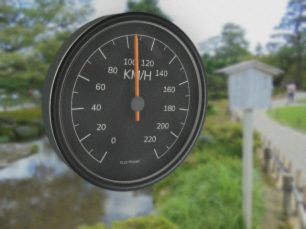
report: 105 (km/h)
